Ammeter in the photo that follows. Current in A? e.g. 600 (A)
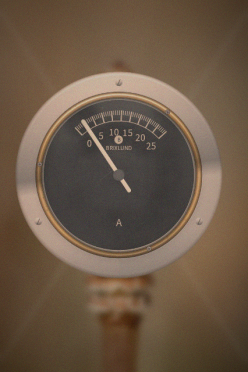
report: 2.5 (A)
